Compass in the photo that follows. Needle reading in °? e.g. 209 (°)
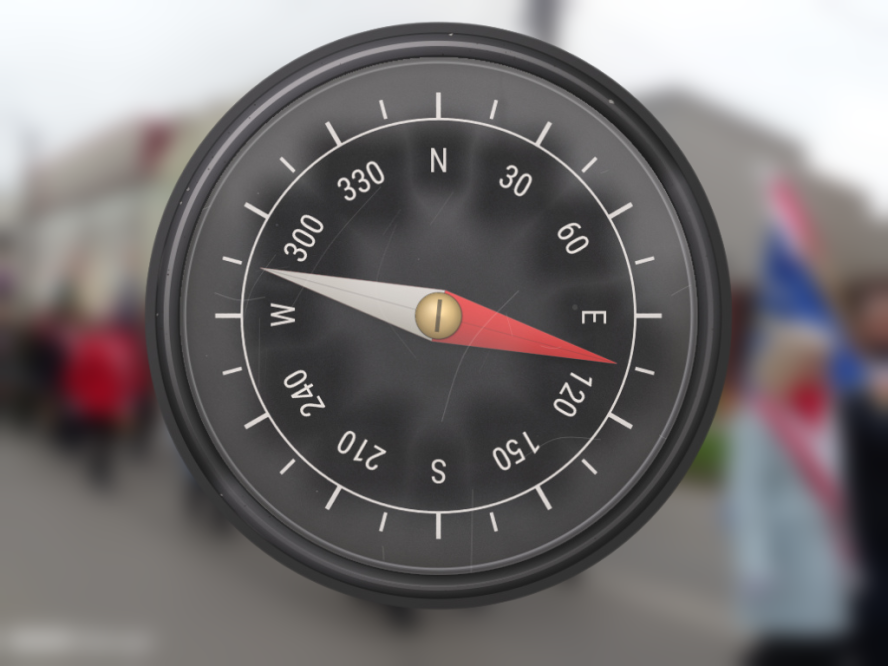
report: 105 (°)
